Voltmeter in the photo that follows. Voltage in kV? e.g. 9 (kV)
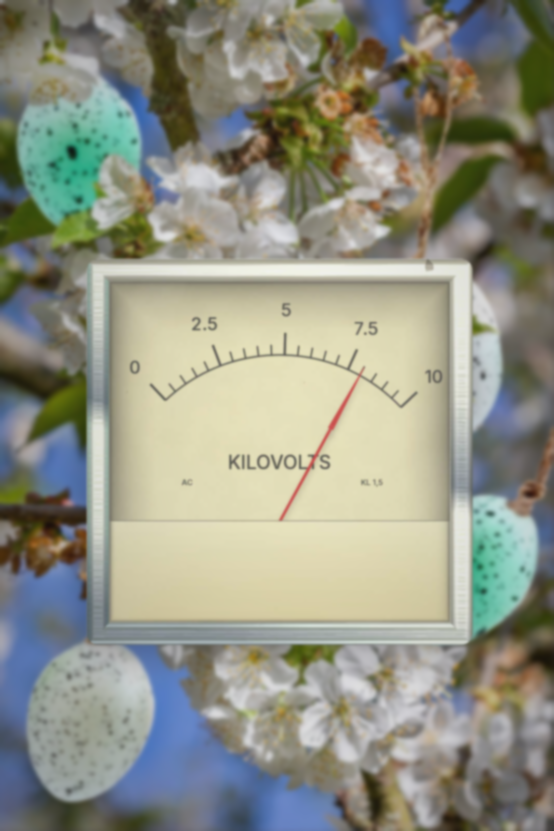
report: 8 (kV)
